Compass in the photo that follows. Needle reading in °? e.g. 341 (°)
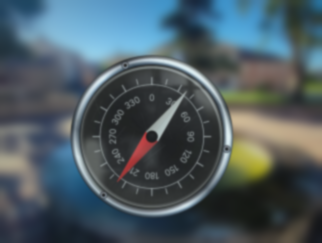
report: 217.5 (°)
